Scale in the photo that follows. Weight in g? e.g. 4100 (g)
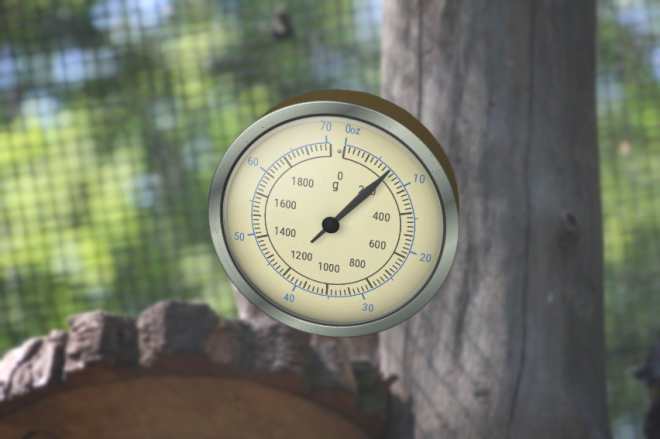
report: 200 (g)
